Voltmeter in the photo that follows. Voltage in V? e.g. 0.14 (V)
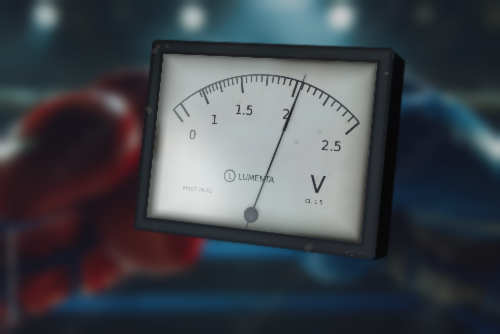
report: 2.05 (V)
